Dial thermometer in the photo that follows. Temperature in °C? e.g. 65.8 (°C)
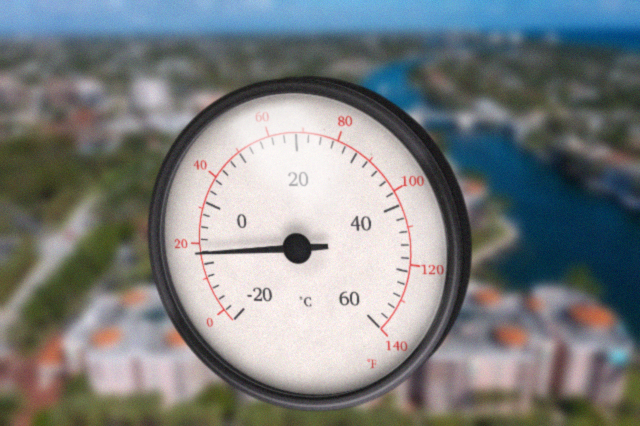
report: -8 (°C)
